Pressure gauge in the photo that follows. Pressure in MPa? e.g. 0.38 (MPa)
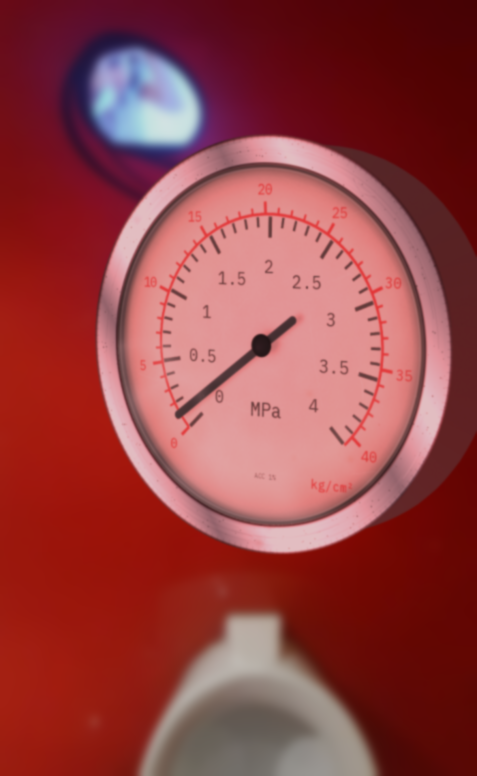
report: 0.1 (MPa)
